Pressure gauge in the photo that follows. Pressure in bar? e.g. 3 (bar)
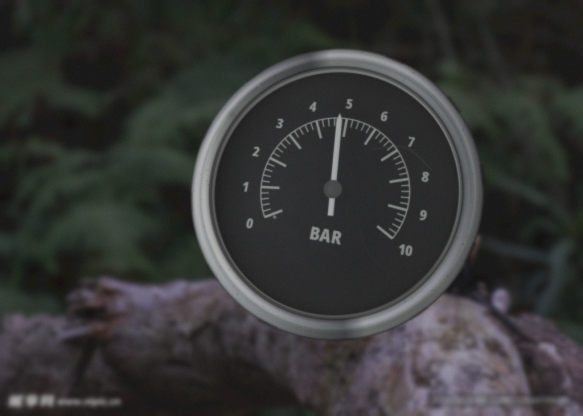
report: 4.8 (bar)
